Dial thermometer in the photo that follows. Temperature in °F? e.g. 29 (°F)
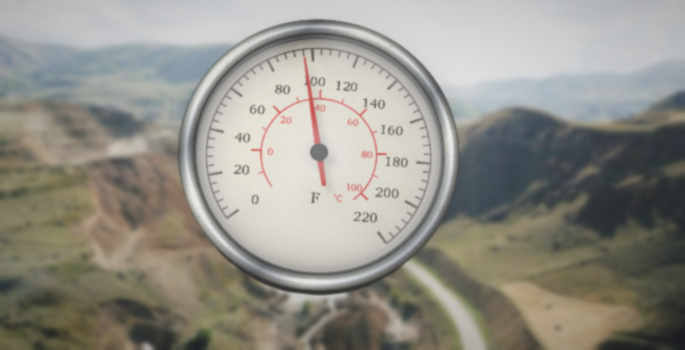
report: 96 (°F)
